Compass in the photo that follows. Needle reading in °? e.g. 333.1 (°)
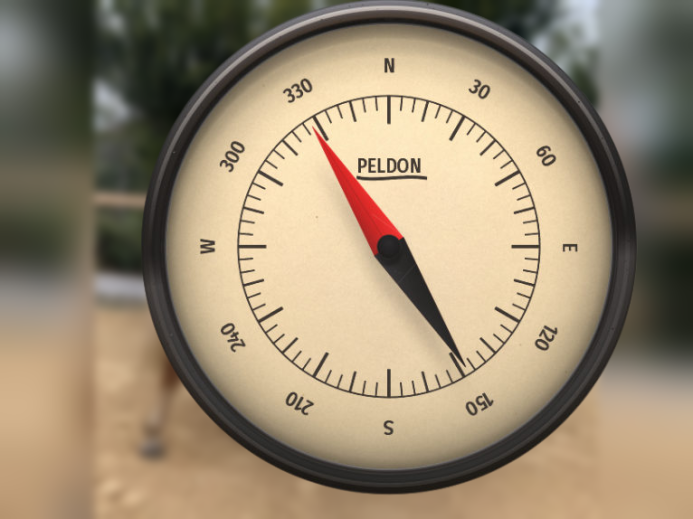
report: 327.5 (°)
